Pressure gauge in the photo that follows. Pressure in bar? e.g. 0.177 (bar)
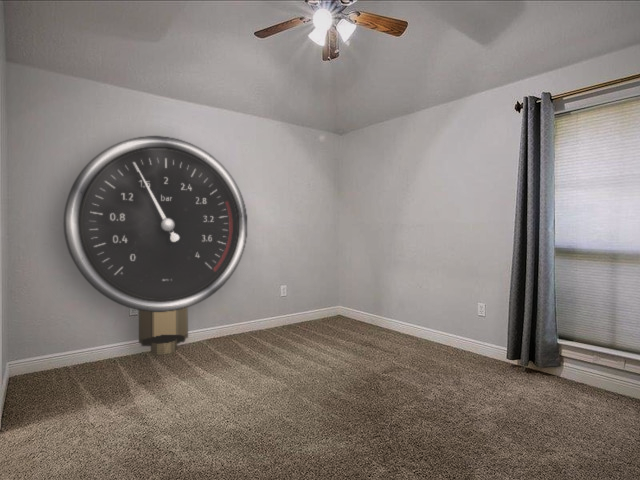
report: 1.6 (bar)
